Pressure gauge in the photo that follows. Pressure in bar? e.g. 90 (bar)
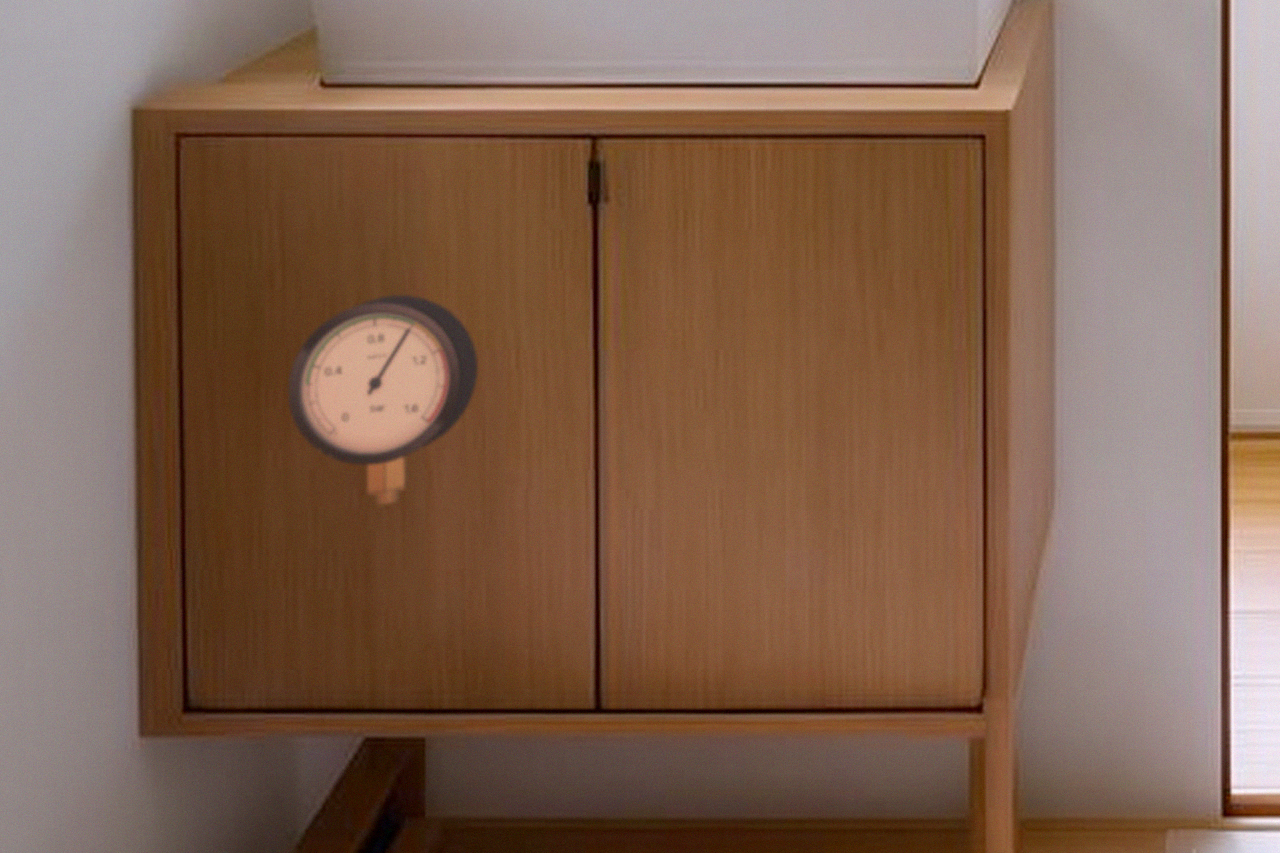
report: 1 (bar)
